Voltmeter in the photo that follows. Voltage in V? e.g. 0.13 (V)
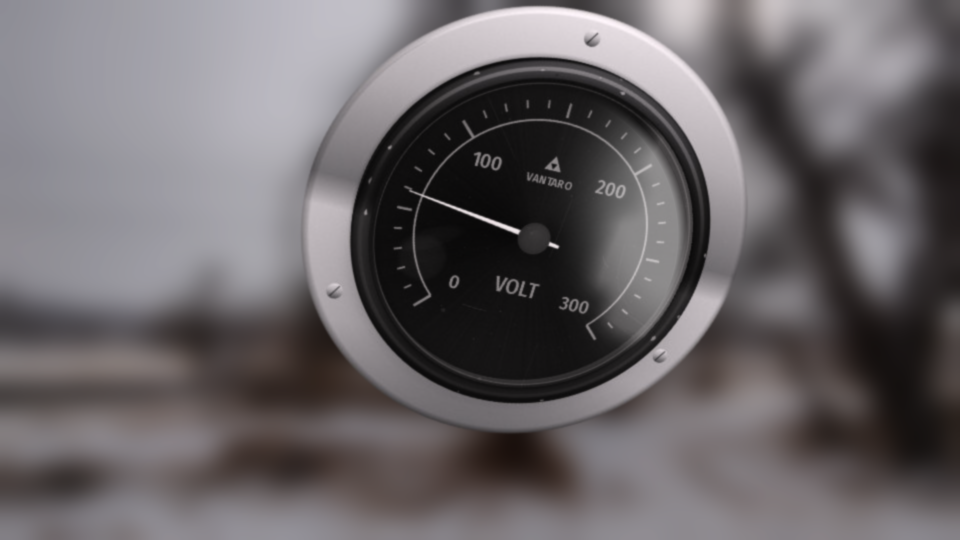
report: 60 (V)
